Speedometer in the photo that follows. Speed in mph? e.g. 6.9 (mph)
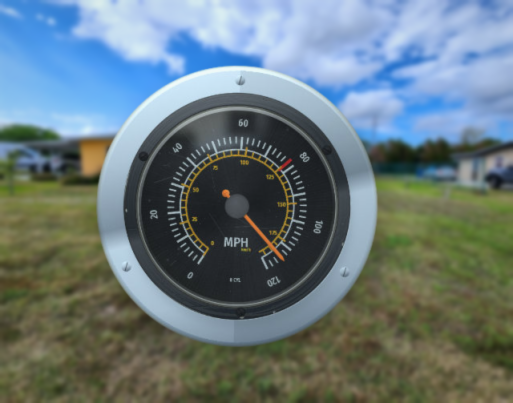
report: 114 (mph)
